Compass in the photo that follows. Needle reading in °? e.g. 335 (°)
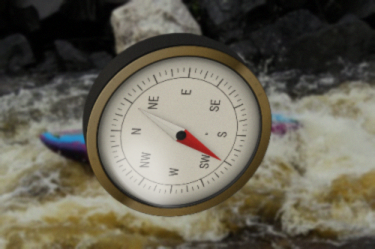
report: 210 (°)
